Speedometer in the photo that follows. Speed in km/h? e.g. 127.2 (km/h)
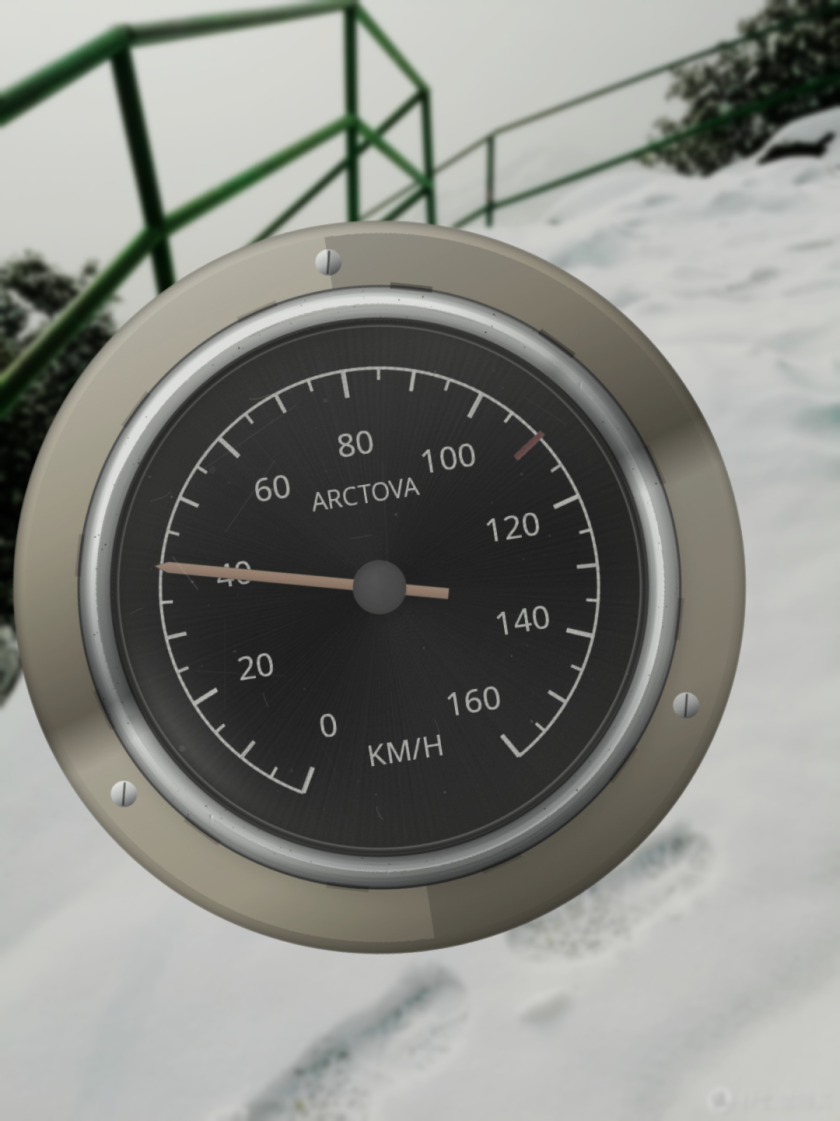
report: 40 (km/h)
